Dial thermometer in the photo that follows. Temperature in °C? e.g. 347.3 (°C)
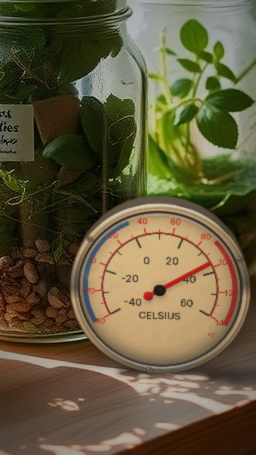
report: 35 (°C)
